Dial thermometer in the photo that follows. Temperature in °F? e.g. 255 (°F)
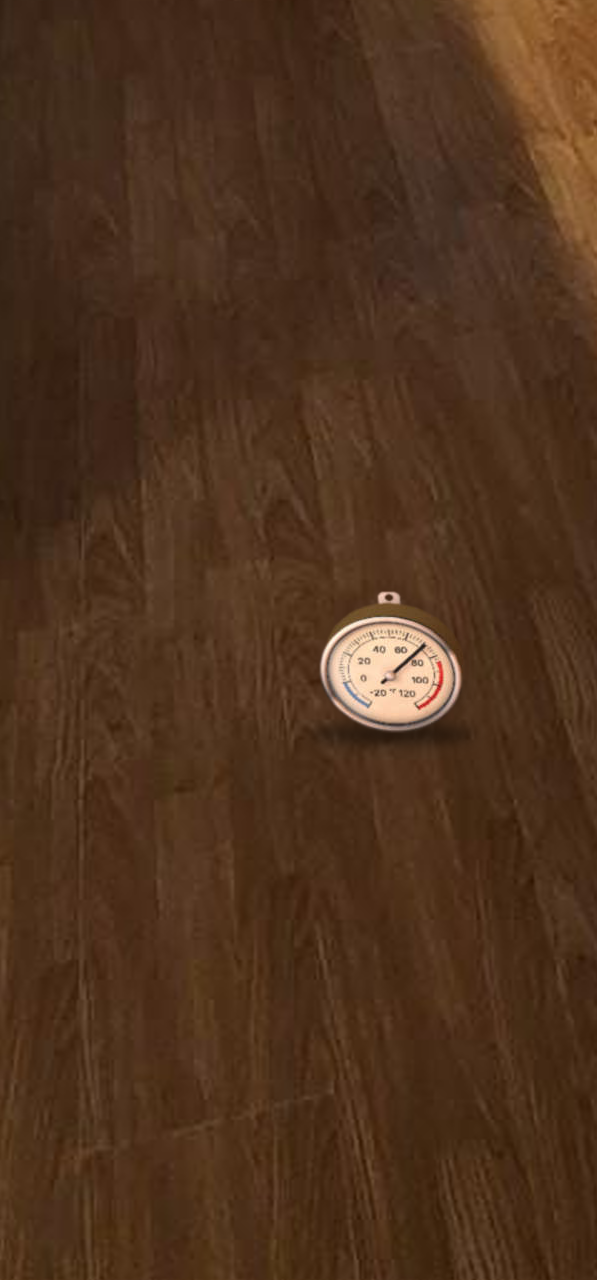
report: 70 (°F)
